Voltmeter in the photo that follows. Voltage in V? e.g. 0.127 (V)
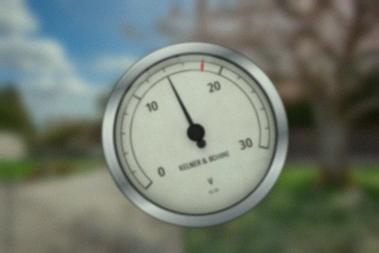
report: 14 (V)
